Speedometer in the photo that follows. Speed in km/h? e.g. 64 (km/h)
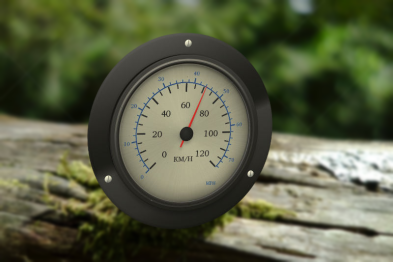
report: 70 (km/h)
